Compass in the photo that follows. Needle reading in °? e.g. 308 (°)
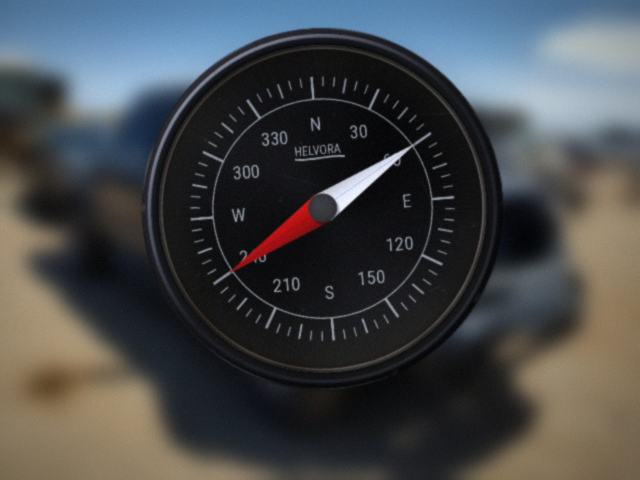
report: 240 (°)
